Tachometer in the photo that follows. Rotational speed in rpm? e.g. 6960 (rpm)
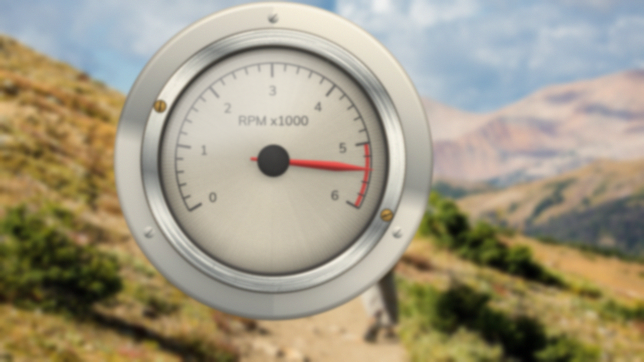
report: 5400 (rpm)
